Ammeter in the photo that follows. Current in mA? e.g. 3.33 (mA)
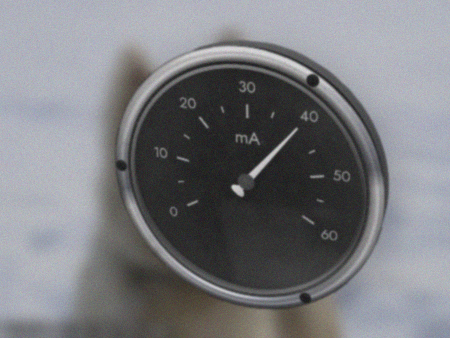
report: 40 (mA)
